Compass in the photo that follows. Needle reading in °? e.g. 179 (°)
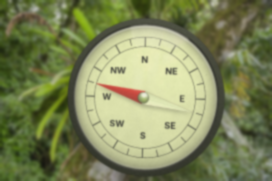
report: 285 (°)
